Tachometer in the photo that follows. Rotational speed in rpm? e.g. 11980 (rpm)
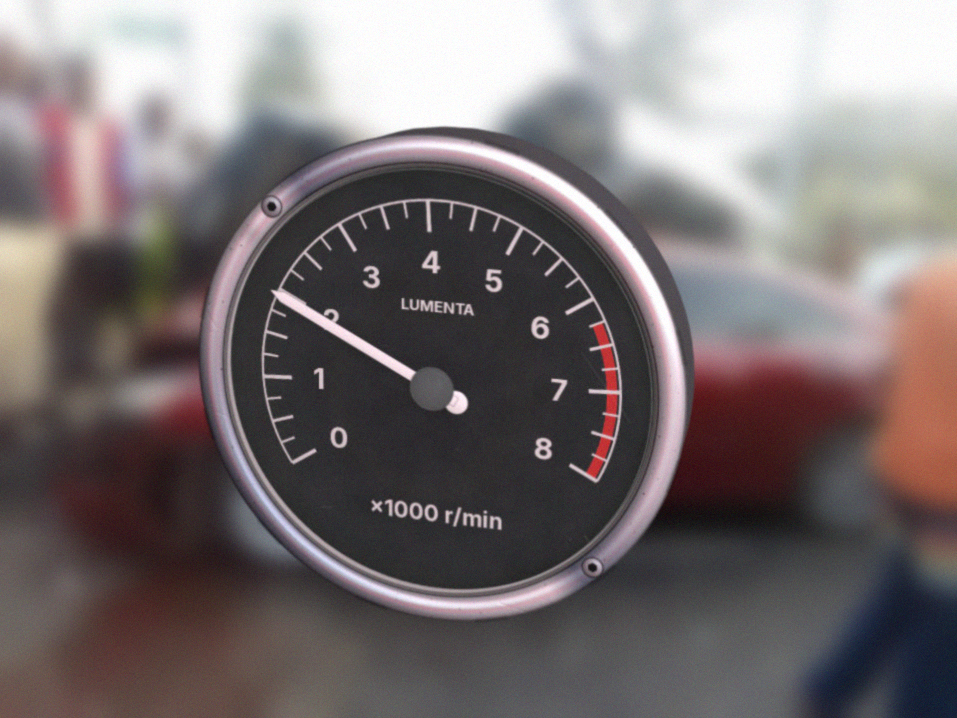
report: 2000 (rpm)
